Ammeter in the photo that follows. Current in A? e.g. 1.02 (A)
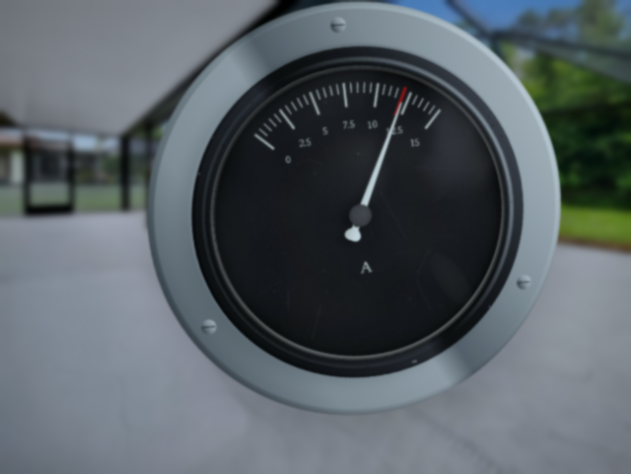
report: 12 (A)
